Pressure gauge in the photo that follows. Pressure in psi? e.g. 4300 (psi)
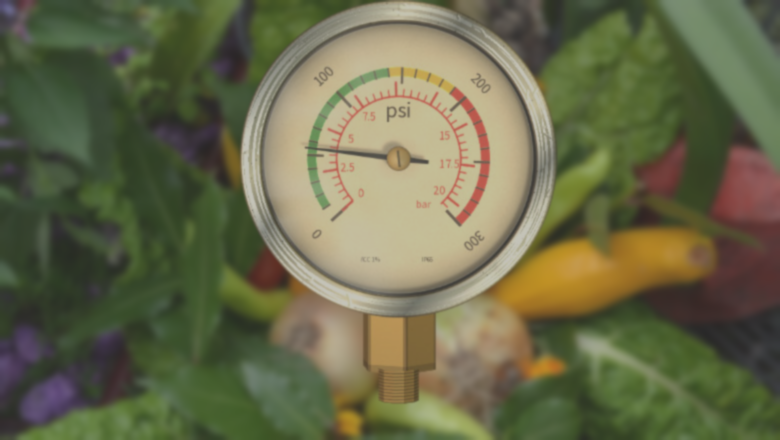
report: 55 (psi)
